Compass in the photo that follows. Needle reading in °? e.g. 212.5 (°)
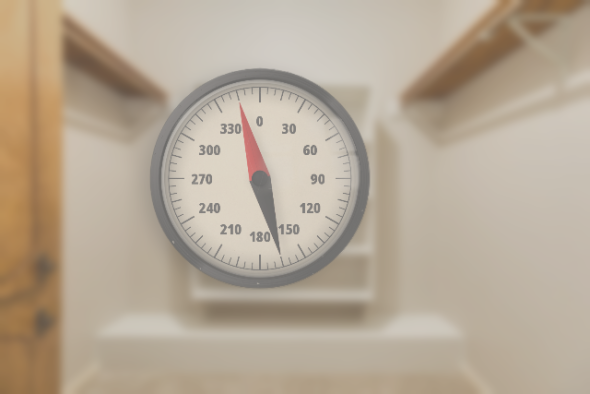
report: 345 (°)
